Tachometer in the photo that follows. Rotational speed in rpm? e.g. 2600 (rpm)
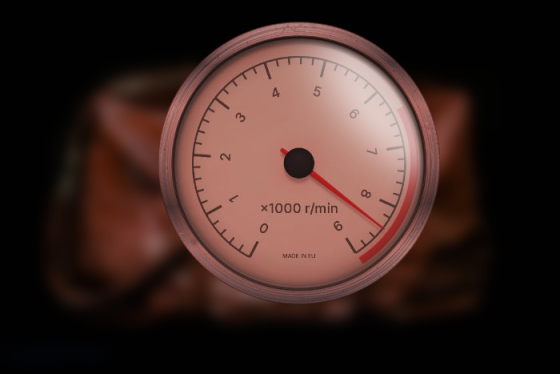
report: 8400 (rpm)
